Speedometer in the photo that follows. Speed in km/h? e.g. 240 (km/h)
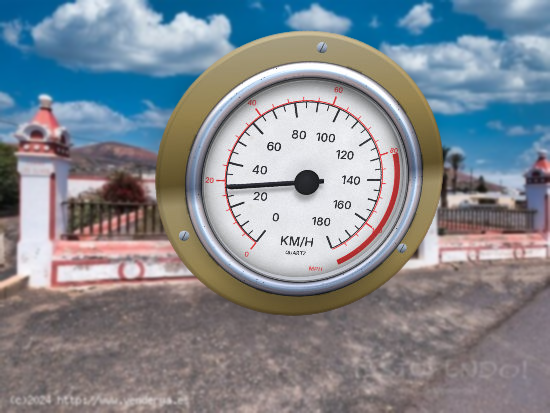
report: 30 (km/h)
